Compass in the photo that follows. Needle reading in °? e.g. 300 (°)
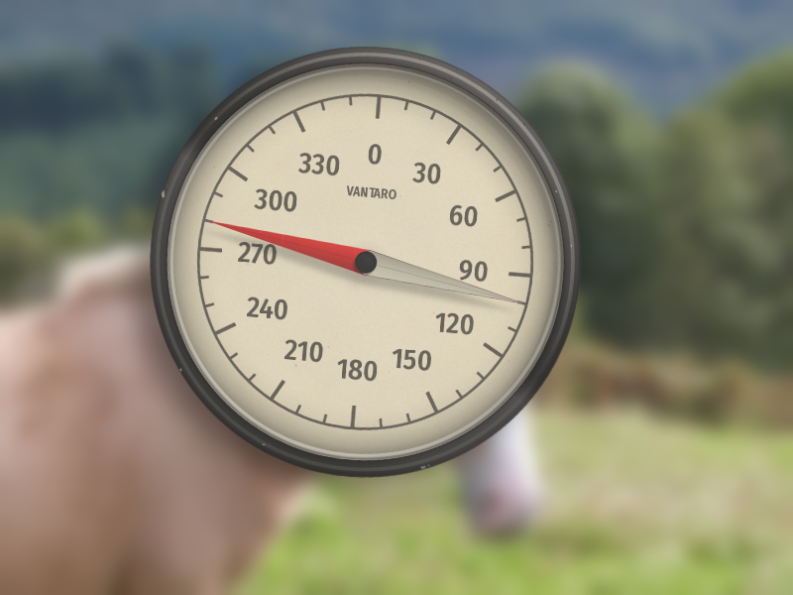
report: 280 (°)
